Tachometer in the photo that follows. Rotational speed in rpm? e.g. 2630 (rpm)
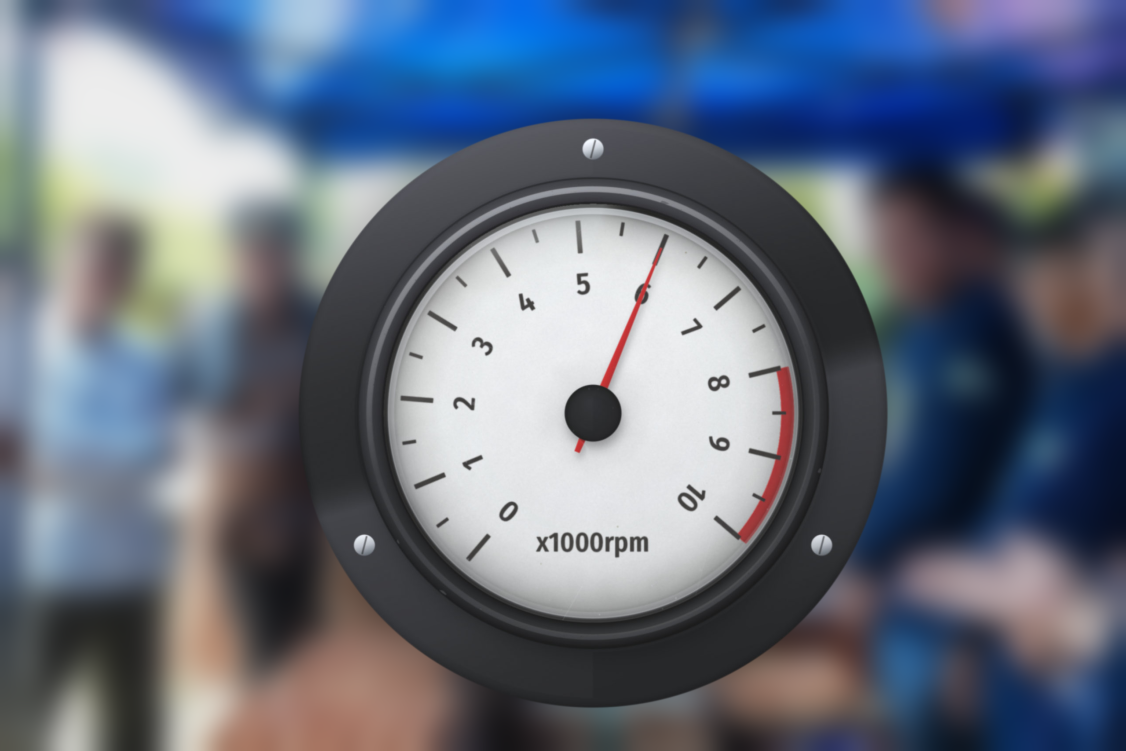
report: 6000 (rpm)
